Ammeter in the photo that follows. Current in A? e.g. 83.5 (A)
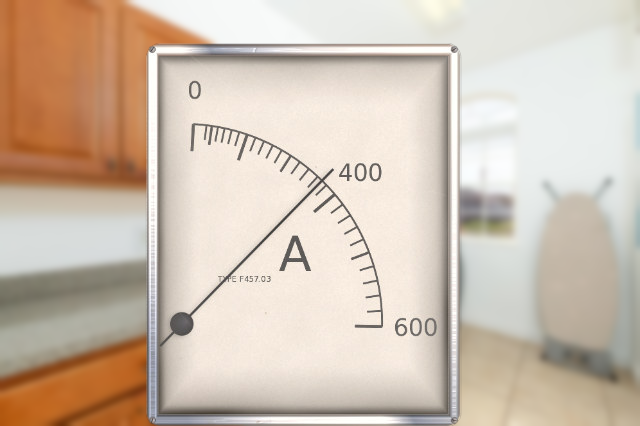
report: 370 (A)
